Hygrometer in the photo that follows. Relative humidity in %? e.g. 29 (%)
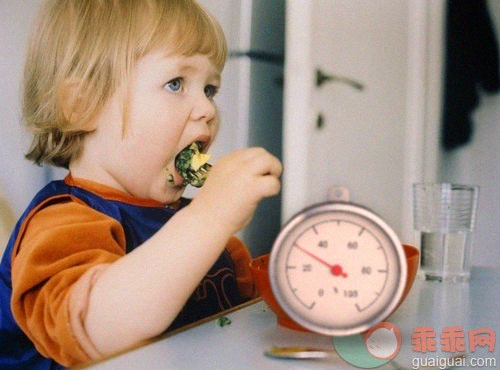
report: 30 (%)
